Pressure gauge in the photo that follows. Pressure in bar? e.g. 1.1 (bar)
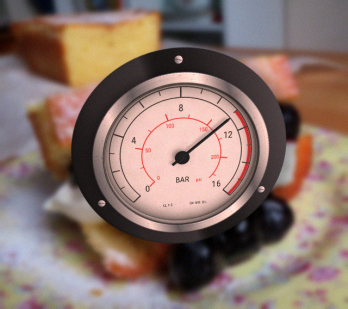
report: 11 (bar)
